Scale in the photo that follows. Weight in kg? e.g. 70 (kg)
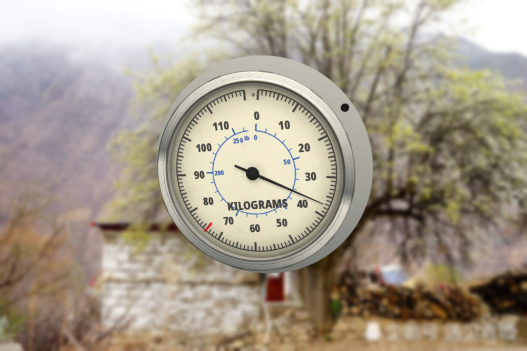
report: 37 (kg)
